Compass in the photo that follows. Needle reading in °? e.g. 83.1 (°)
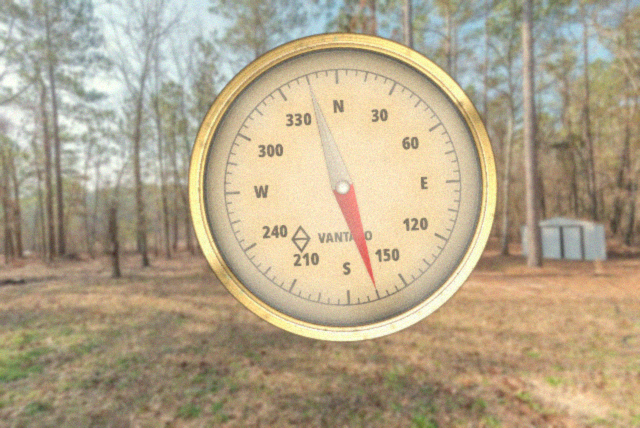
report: 165 (°)
